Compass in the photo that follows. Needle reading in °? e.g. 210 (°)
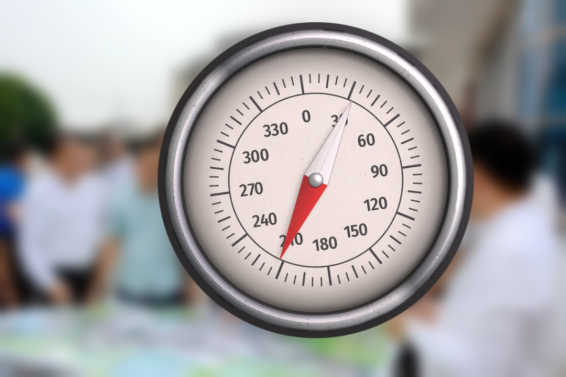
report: 212.5 (°)
